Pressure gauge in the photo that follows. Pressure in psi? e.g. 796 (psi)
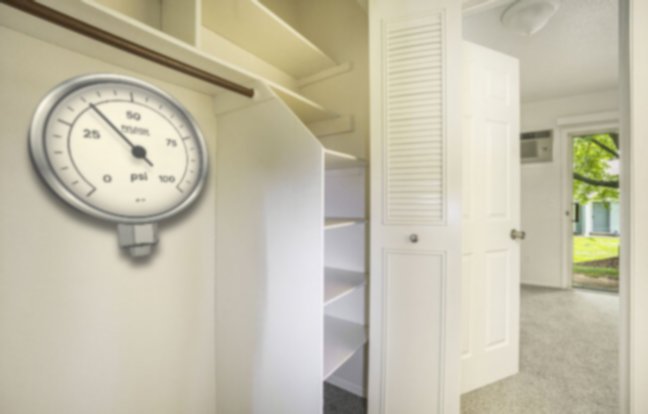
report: 35 (psi)
